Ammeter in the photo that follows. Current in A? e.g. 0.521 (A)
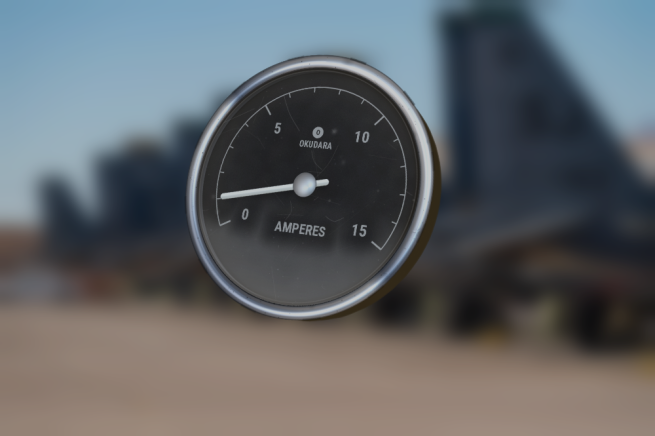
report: 1 (A)
